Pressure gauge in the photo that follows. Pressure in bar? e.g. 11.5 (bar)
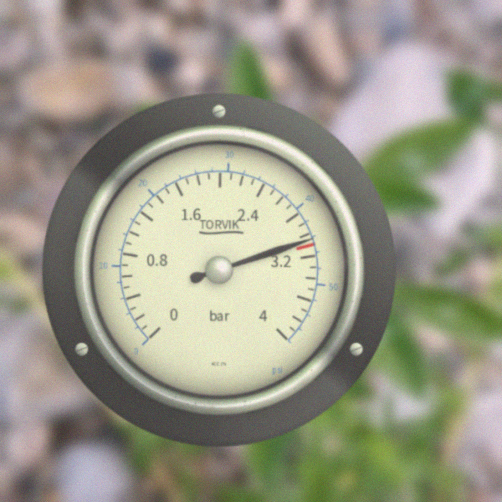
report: 3.05 (bar)
